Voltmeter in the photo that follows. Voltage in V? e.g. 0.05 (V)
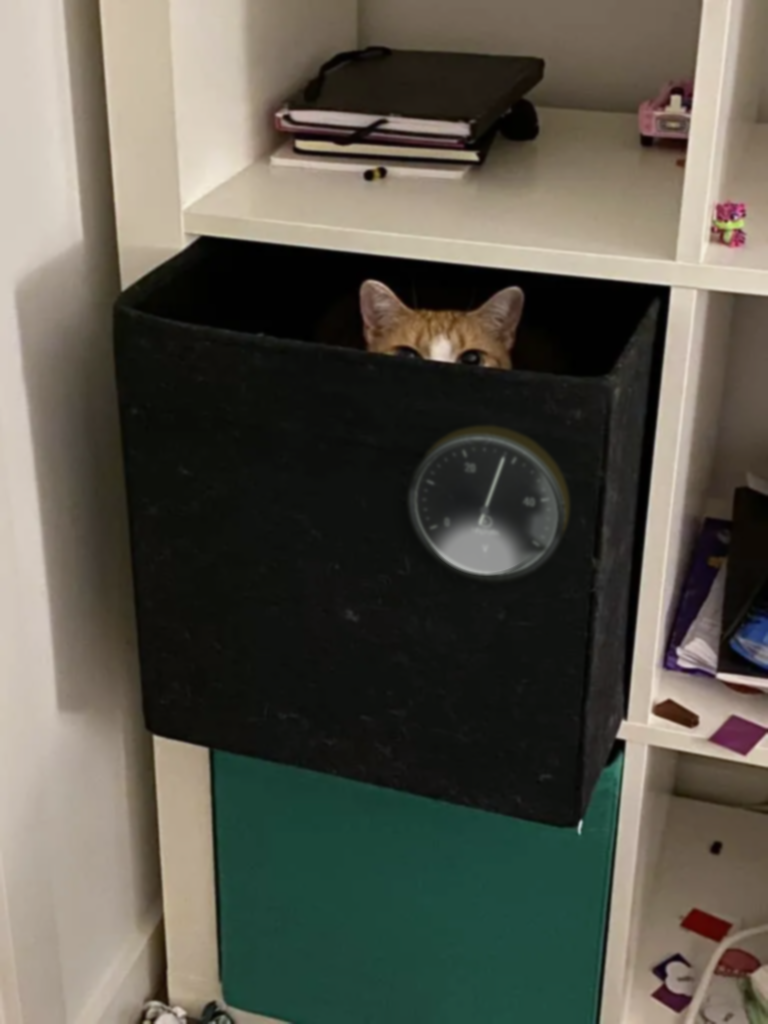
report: 28 (V)
